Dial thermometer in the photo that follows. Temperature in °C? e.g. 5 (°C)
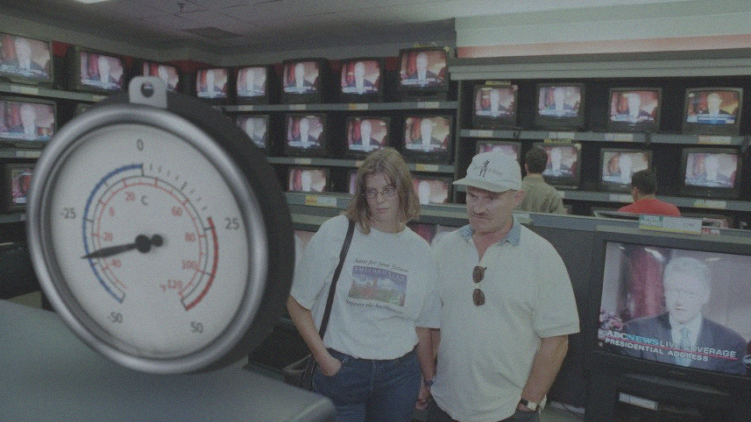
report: -35 (°C)
